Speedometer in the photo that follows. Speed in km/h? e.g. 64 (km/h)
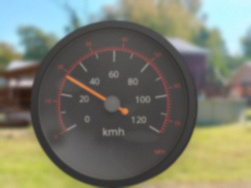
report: 30 (km/h)
